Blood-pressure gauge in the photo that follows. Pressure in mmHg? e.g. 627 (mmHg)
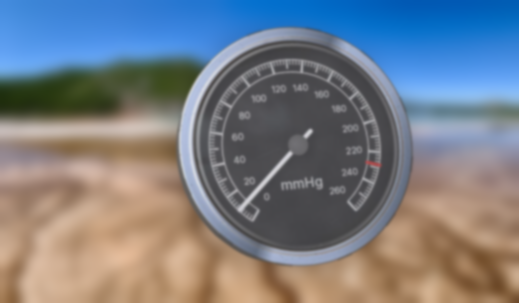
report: 10 (mmHg)
